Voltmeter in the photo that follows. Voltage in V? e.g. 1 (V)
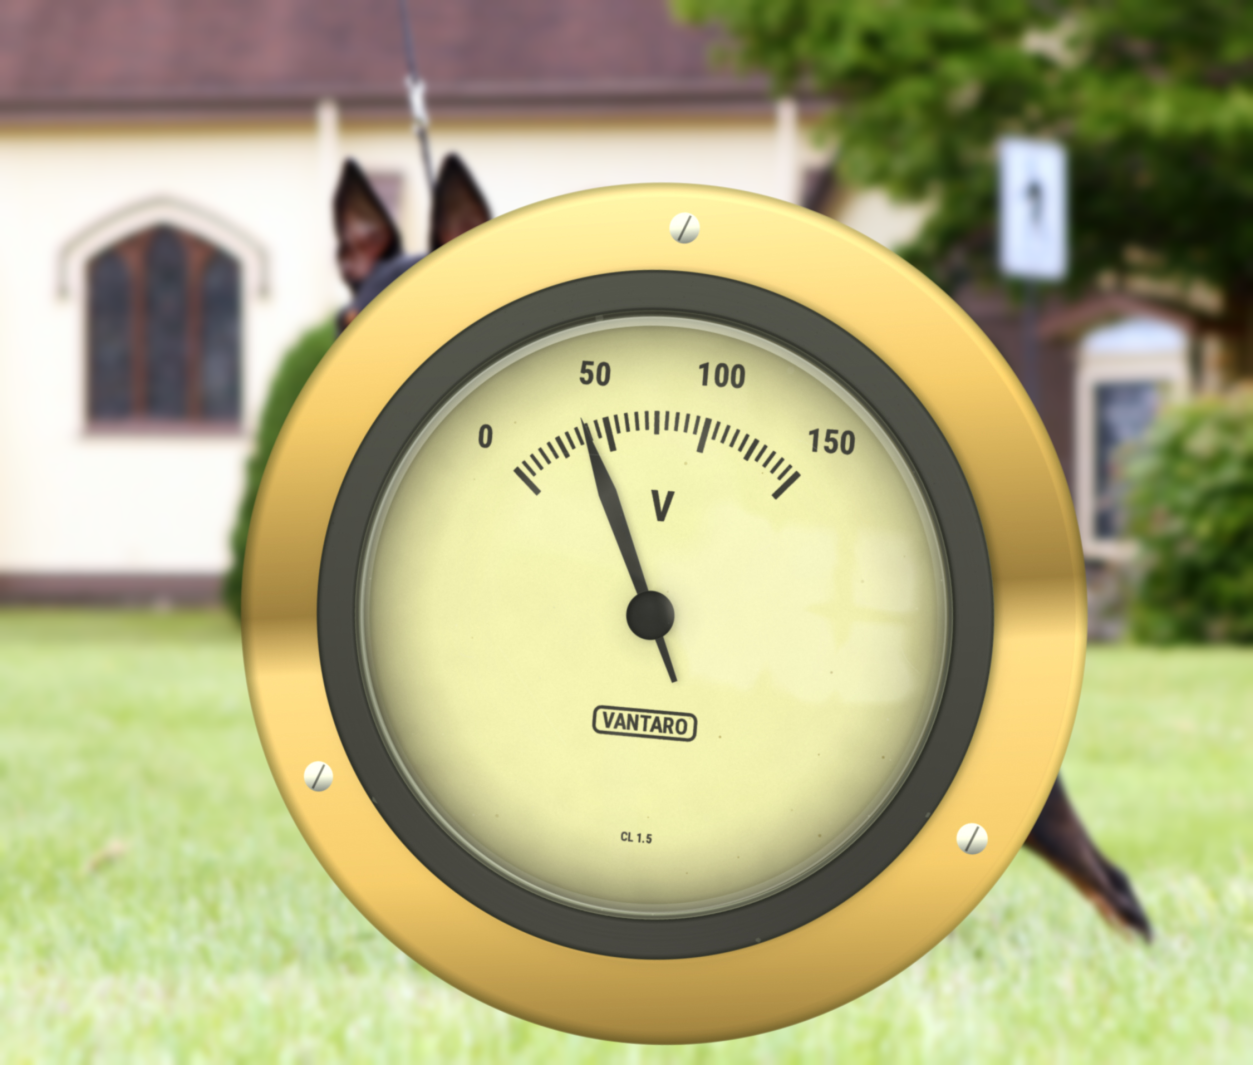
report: 40 (V)
